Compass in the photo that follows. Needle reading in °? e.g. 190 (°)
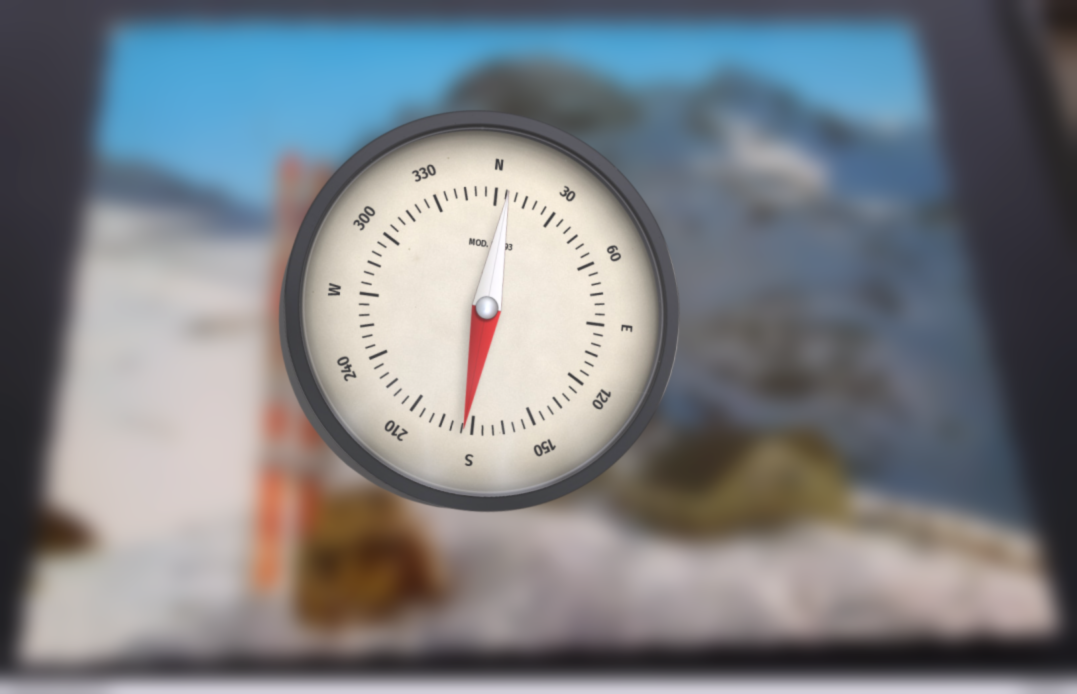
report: 185 (°)
